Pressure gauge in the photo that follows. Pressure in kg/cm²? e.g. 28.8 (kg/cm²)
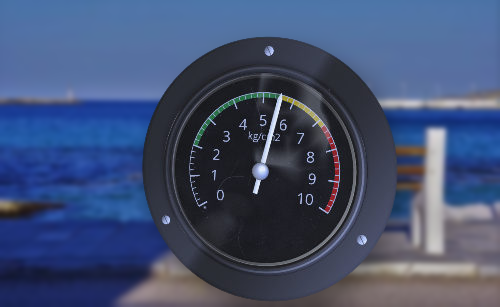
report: 5.6 (kg/cm²)
